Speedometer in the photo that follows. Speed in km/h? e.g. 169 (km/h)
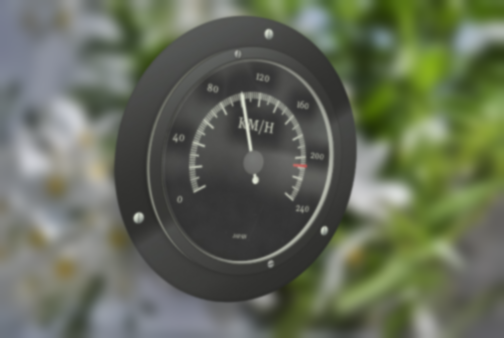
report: 100 (km/h)
